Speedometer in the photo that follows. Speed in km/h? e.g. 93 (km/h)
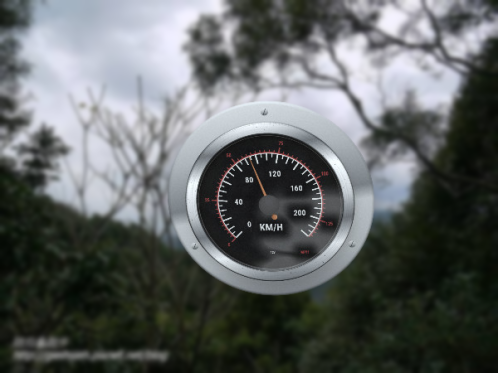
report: 95 (km/h)
